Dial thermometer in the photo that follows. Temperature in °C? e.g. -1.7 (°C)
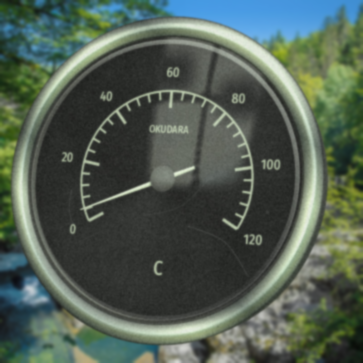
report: 4 (°C)
